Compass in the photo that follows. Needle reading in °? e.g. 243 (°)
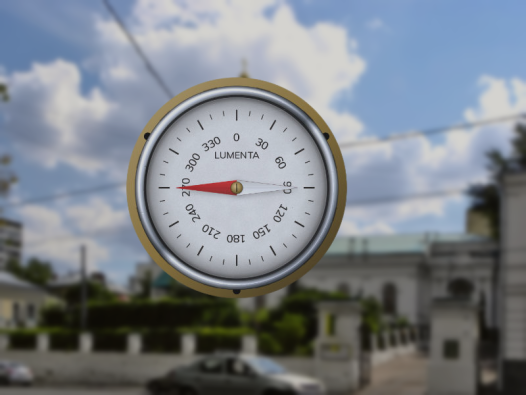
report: 270 (°)
